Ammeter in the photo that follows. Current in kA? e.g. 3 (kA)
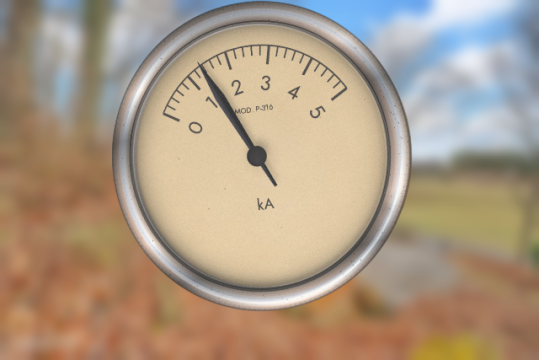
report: 1.4 (kA)
